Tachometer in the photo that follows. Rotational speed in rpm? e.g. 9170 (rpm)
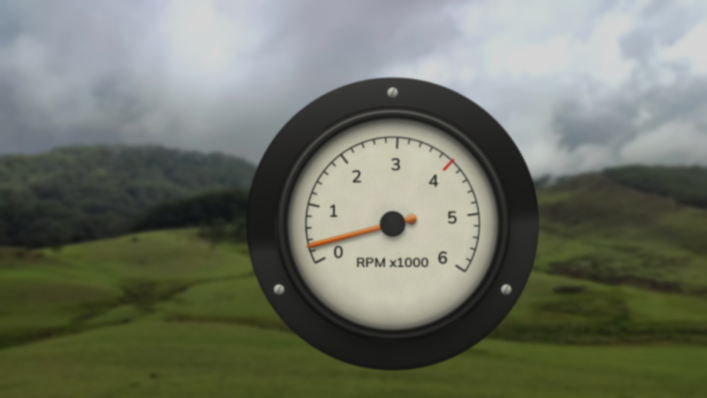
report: 300 (rpm)
